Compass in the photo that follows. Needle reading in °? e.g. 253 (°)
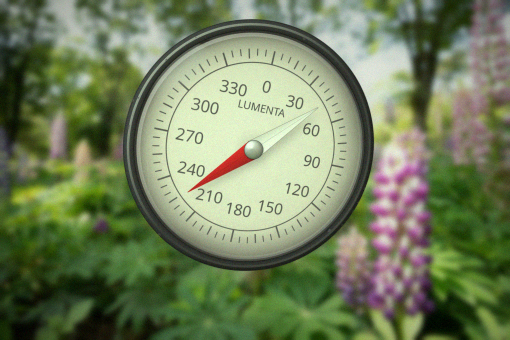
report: 225 (°)
